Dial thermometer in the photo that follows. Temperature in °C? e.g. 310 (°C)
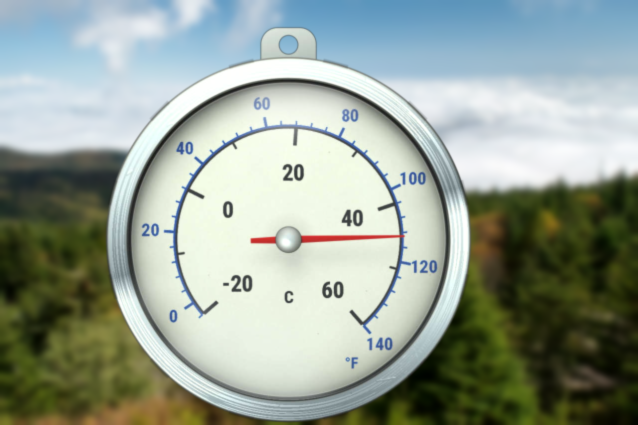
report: 45 (°C)
